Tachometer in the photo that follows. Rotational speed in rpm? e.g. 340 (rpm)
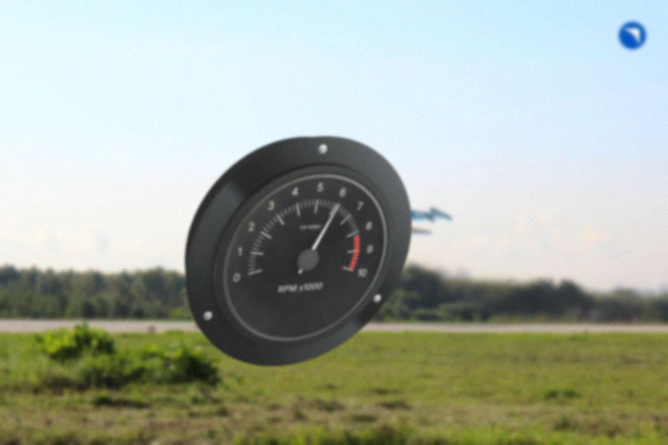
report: 6000 (rpm)
